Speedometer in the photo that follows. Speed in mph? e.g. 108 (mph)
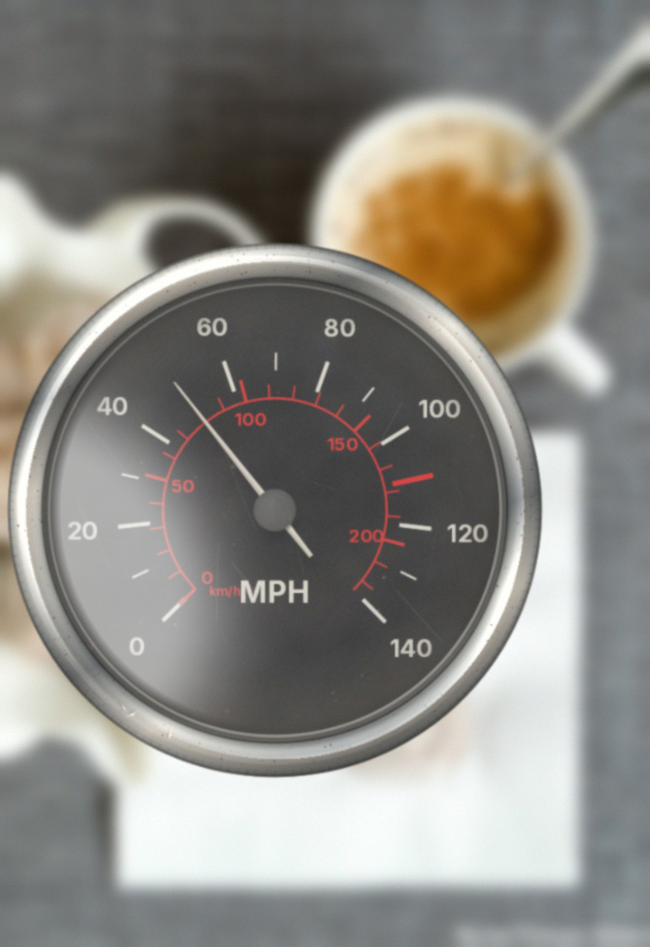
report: 50 (mph)
